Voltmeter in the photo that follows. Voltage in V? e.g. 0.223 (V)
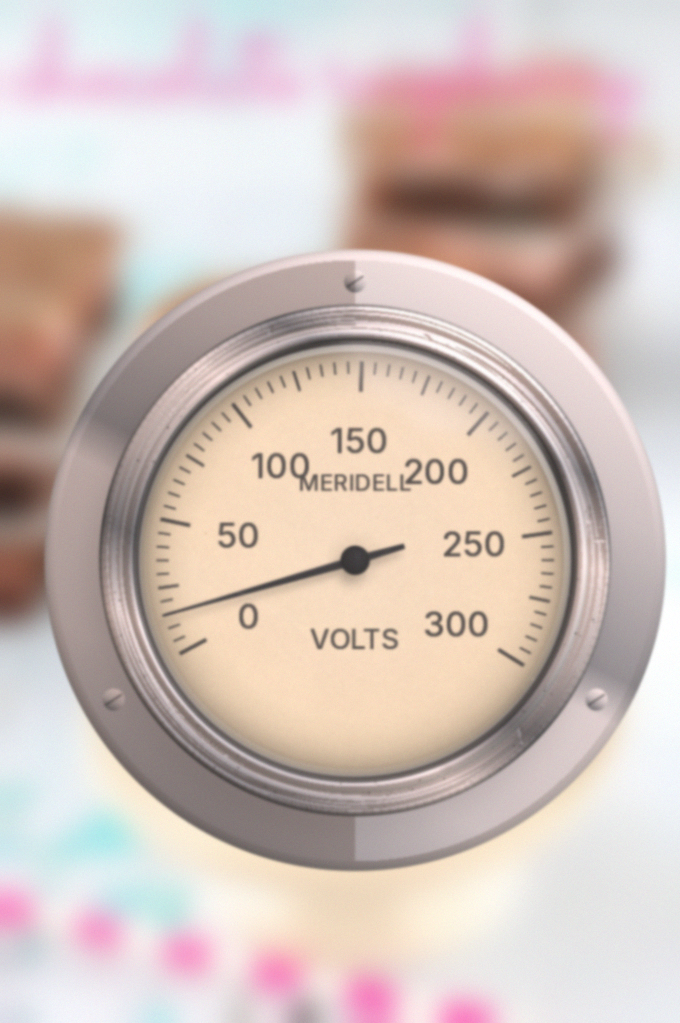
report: 15 (V)
